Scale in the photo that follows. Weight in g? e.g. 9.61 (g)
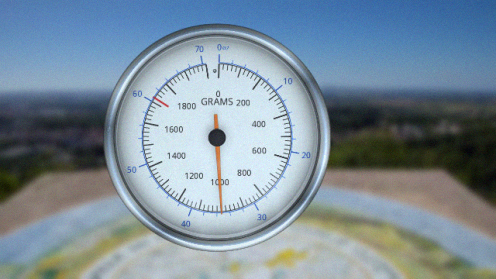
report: 1000 (g)
